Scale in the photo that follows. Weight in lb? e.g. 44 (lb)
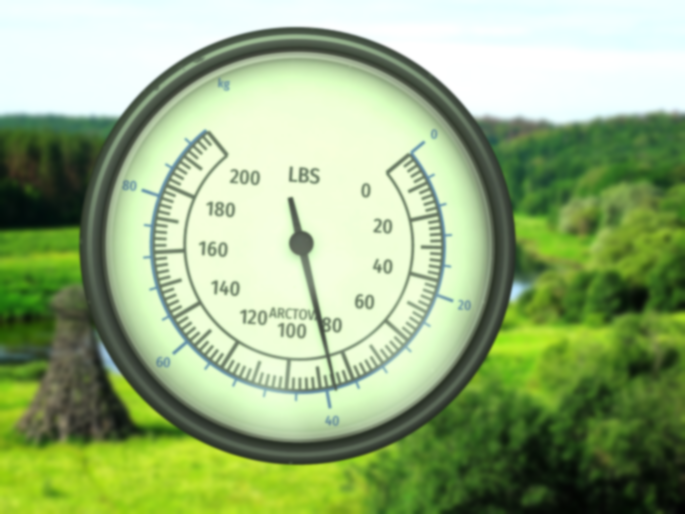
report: 86 (lb)
